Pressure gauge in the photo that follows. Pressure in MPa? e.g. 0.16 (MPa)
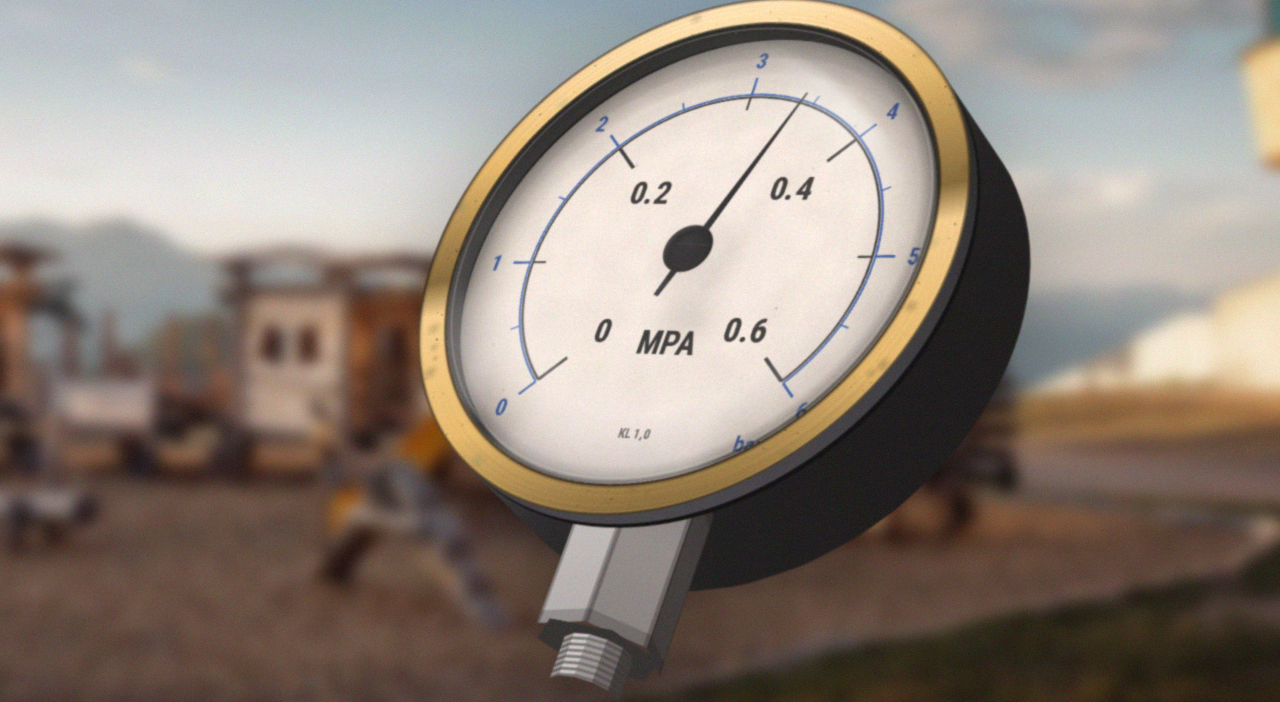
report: 0.35 (MPa)
